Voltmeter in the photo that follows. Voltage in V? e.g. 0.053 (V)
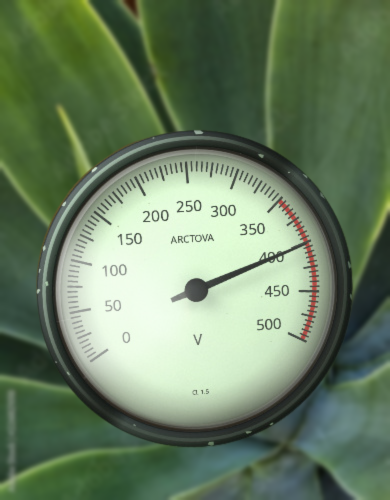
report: 400 (V)
